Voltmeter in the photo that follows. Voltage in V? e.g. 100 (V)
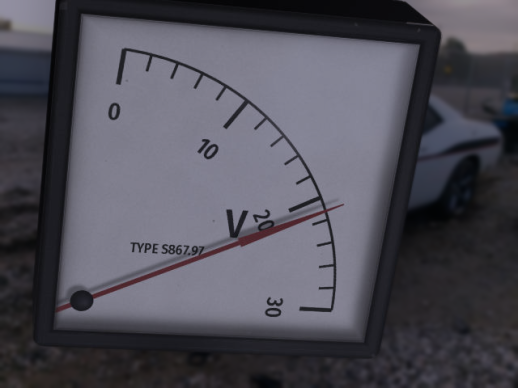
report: 21 (V)
